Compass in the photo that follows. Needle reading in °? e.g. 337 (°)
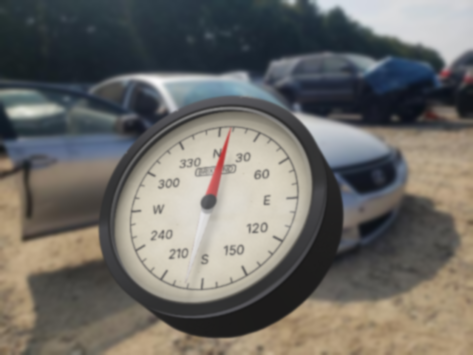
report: 10 (°)
